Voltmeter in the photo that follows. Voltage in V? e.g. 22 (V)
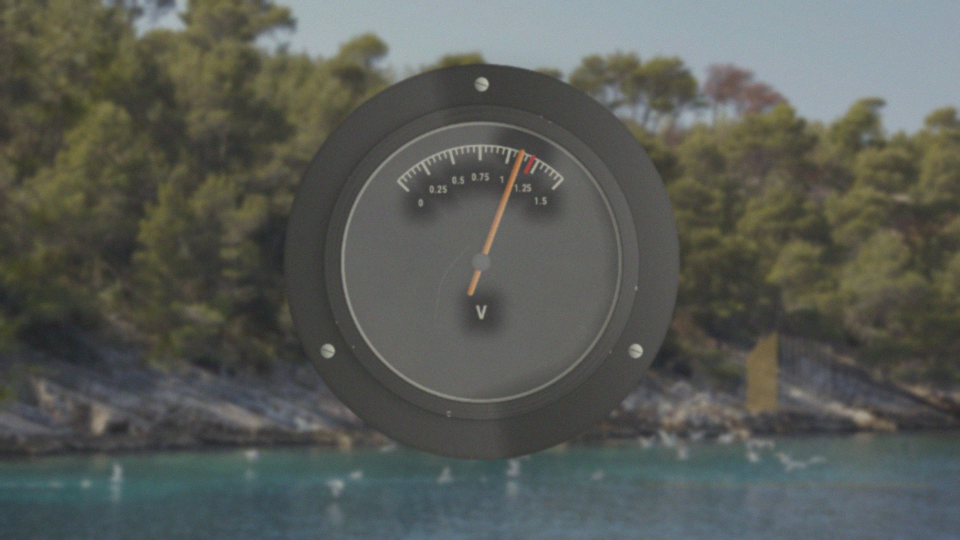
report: 1.1 (V)
